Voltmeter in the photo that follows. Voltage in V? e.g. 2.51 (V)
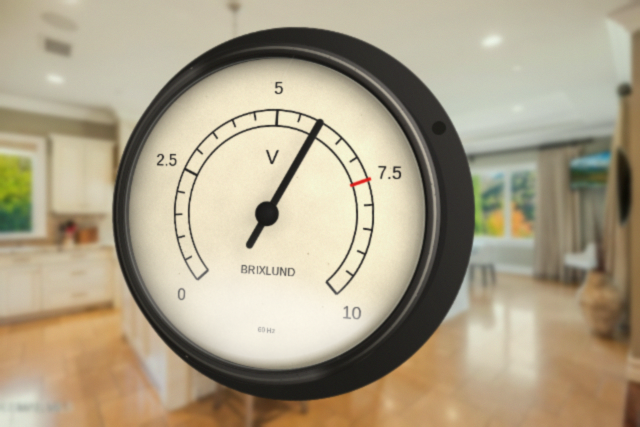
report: 6 (V)
